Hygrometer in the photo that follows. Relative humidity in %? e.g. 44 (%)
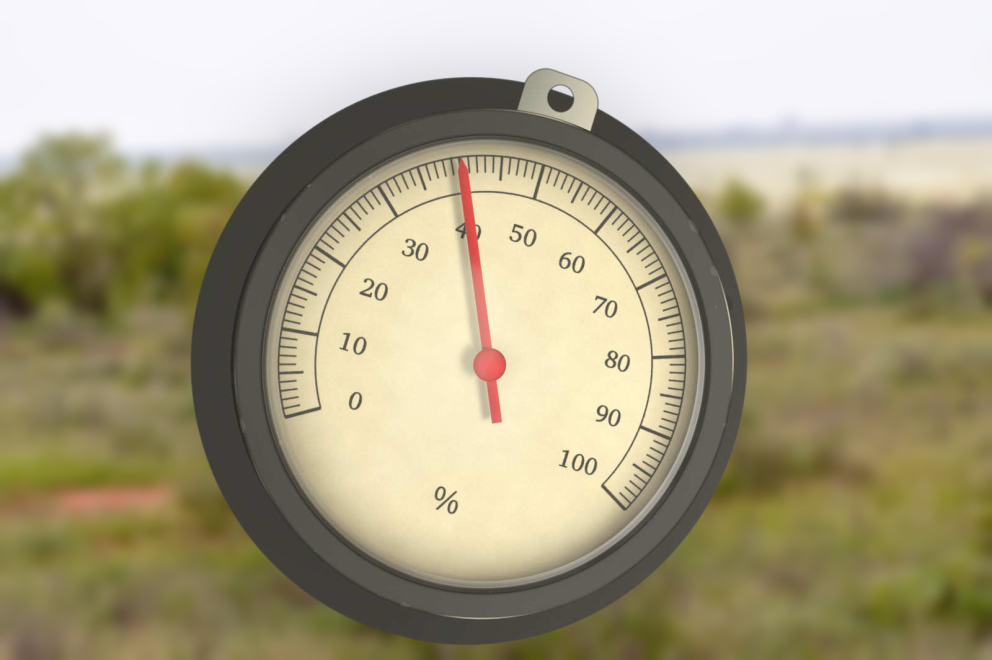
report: 40 (%)
